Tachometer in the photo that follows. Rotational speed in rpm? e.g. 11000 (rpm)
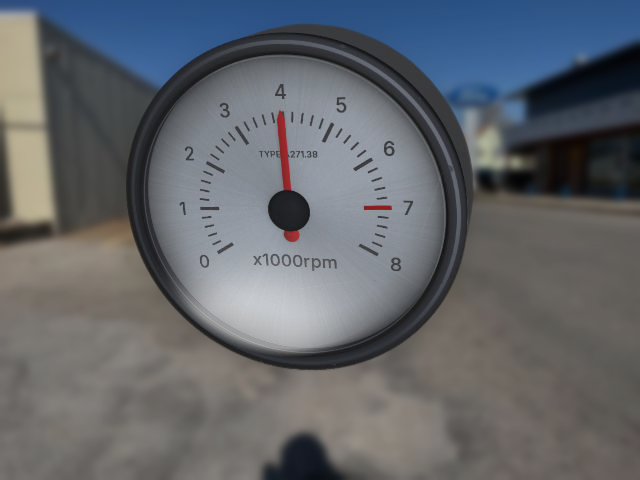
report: 4000 (rpm)
